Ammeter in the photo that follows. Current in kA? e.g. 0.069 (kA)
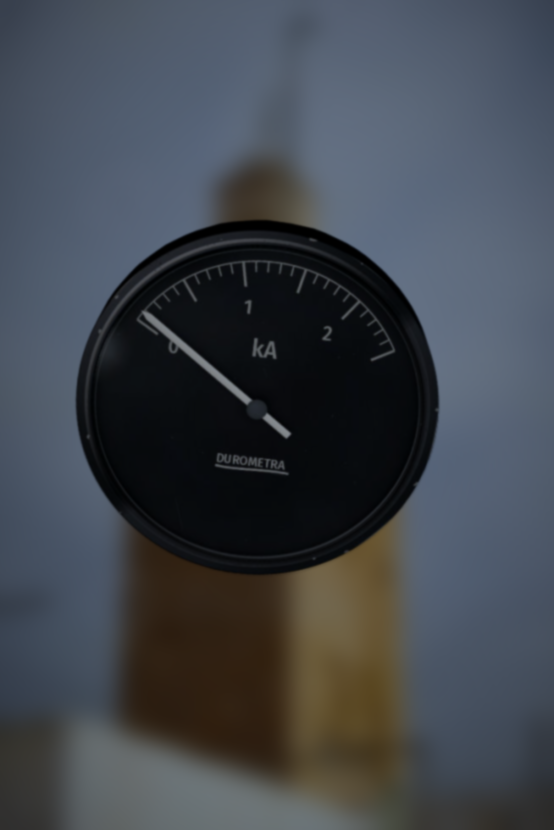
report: 0.1 (kA)
